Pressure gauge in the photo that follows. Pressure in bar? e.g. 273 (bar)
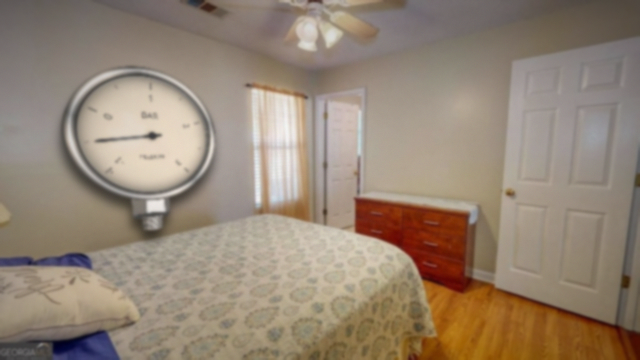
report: -0.5 (bar)
